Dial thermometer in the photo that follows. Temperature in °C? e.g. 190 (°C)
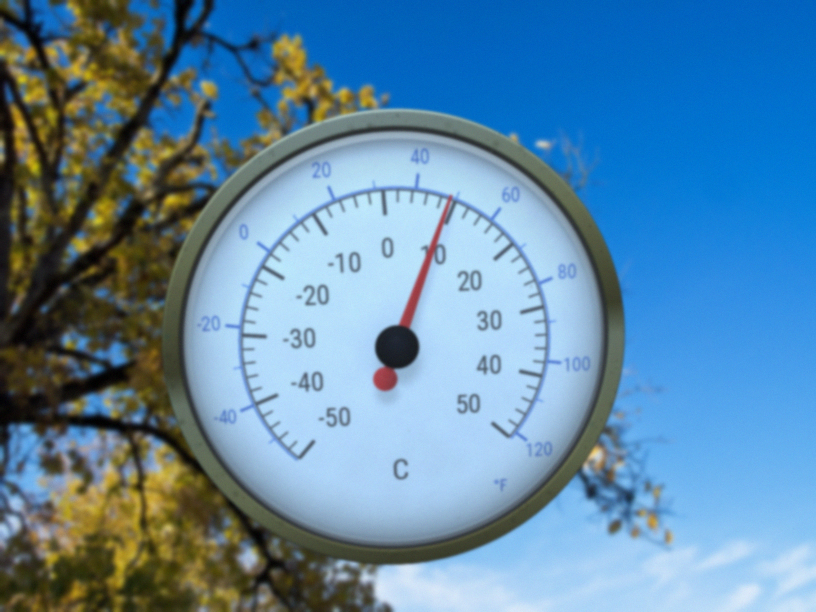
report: 9 (°C)
